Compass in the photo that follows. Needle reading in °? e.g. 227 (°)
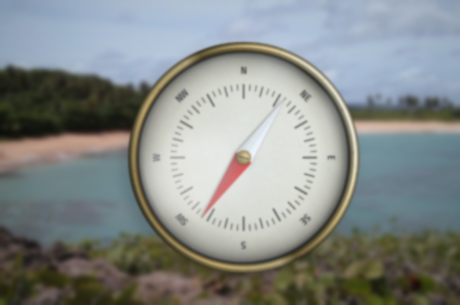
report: 215 (°)
